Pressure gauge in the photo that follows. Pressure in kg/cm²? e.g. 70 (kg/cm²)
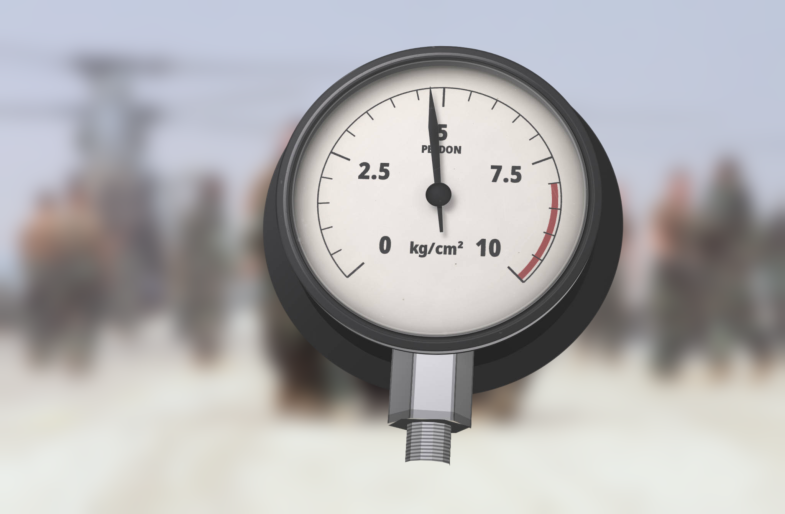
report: 4.75 (kg/cm²)
